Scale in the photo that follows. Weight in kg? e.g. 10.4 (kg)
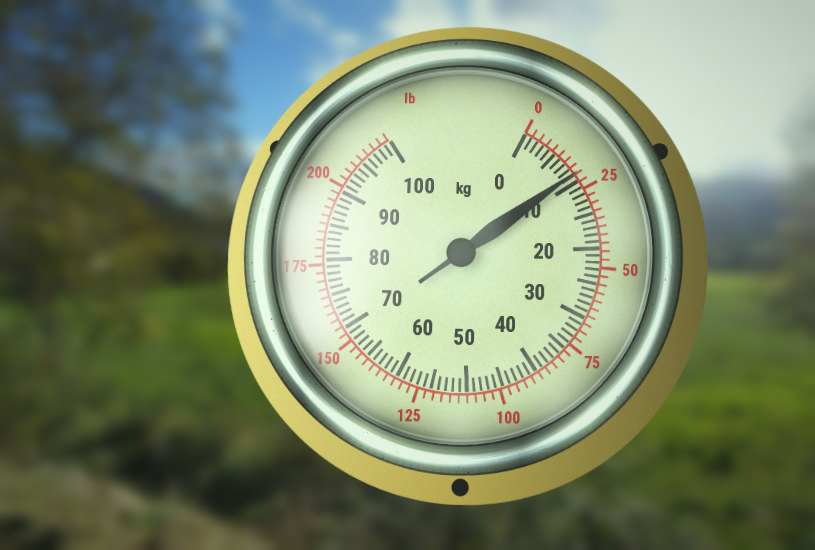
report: 9 (kg)
